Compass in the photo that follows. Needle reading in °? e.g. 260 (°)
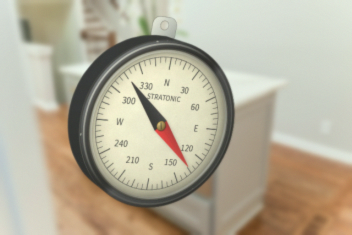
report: 135 (°)
